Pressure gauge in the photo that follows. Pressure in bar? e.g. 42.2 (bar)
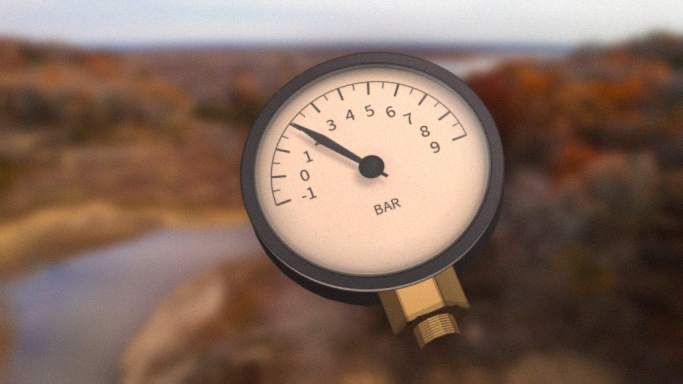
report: 2 (bar)
